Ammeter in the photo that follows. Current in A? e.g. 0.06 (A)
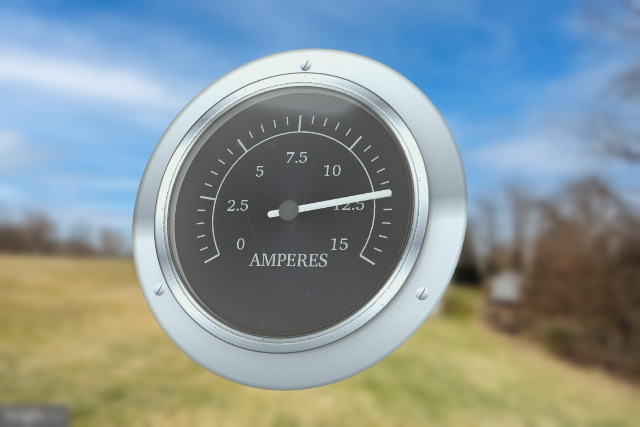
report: 12.5 (A)
